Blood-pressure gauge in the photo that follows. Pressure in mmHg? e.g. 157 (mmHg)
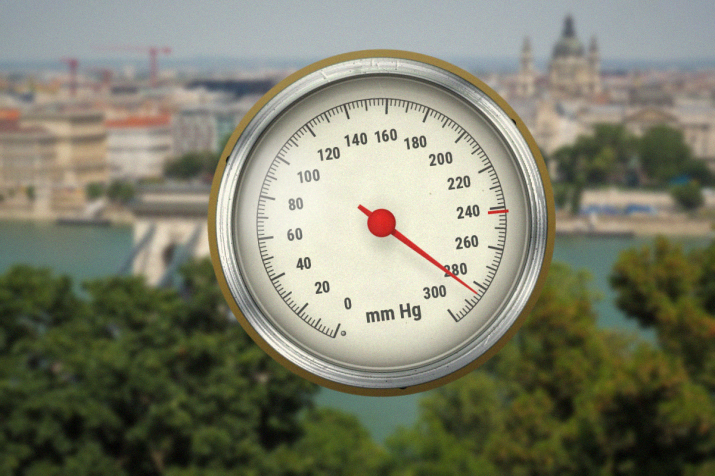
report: 284 (mmHg)
